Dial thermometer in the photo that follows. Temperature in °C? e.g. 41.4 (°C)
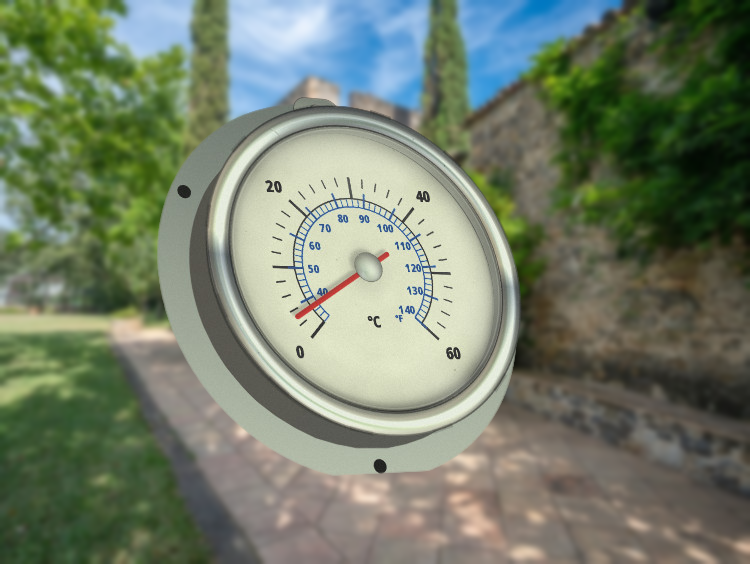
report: 3 (°C)
